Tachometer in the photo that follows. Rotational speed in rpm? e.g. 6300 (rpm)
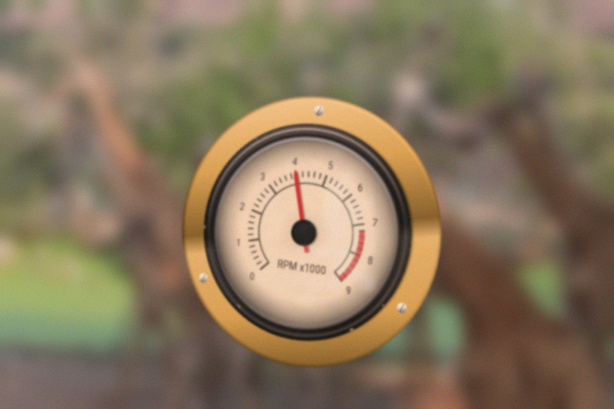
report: 4000 (rpm)
